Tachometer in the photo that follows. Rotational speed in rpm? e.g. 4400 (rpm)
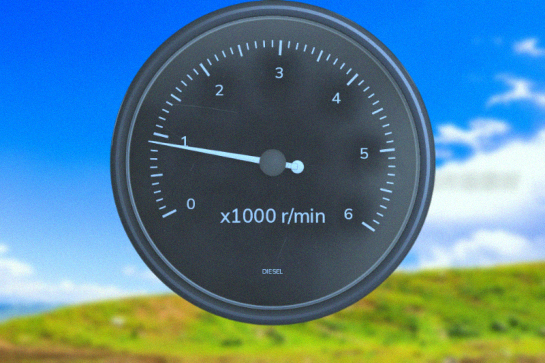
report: 900 (rpm)
